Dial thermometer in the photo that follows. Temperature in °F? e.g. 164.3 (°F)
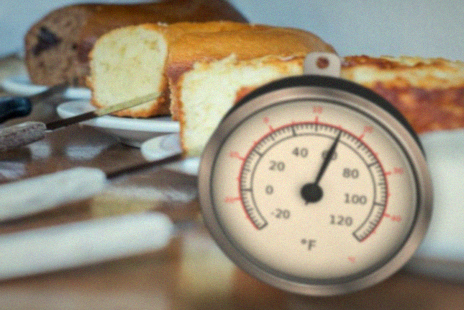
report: 60 (°F)
